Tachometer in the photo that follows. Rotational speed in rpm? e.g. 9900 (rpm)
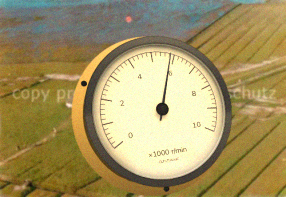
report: 5800 (rpm)
